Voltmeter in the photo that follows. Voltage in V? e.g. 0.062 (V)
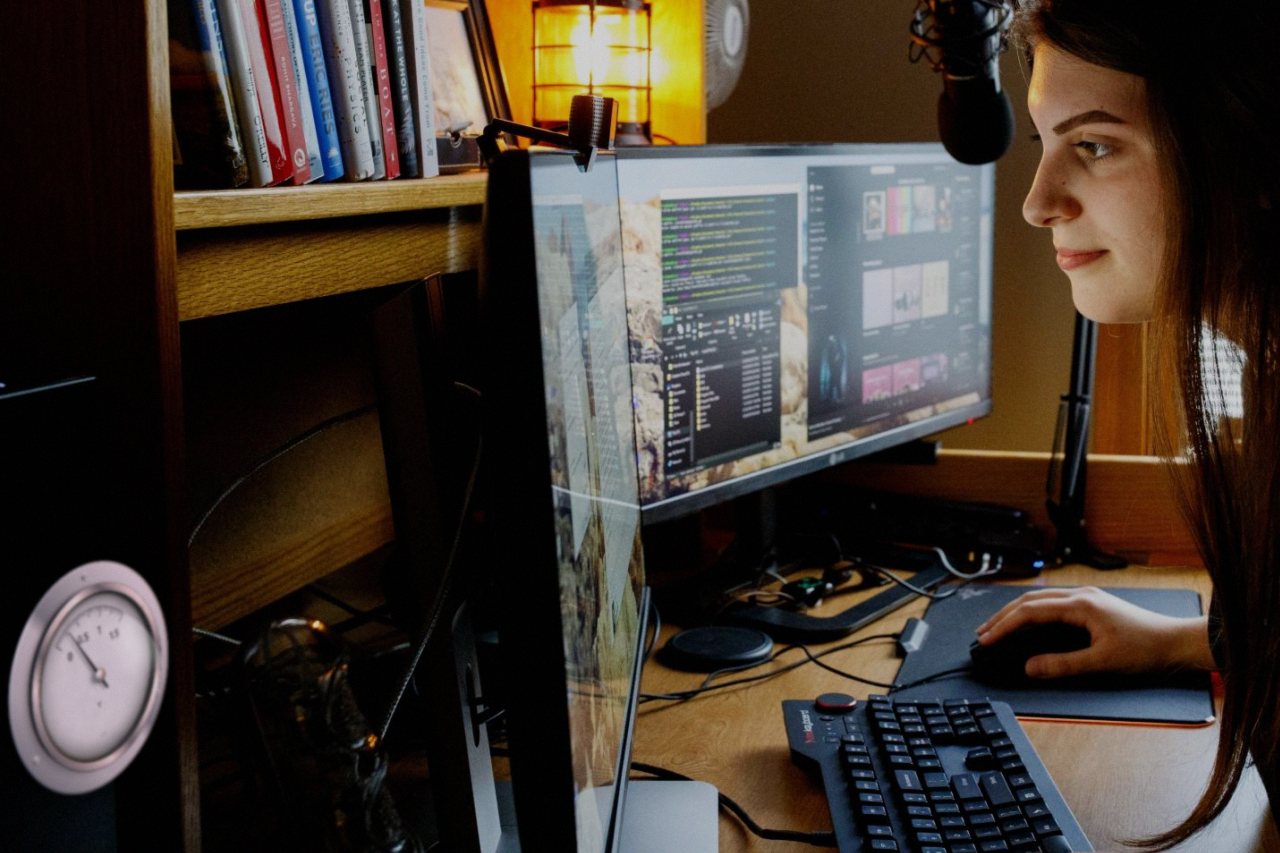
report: 0.25 (V)
